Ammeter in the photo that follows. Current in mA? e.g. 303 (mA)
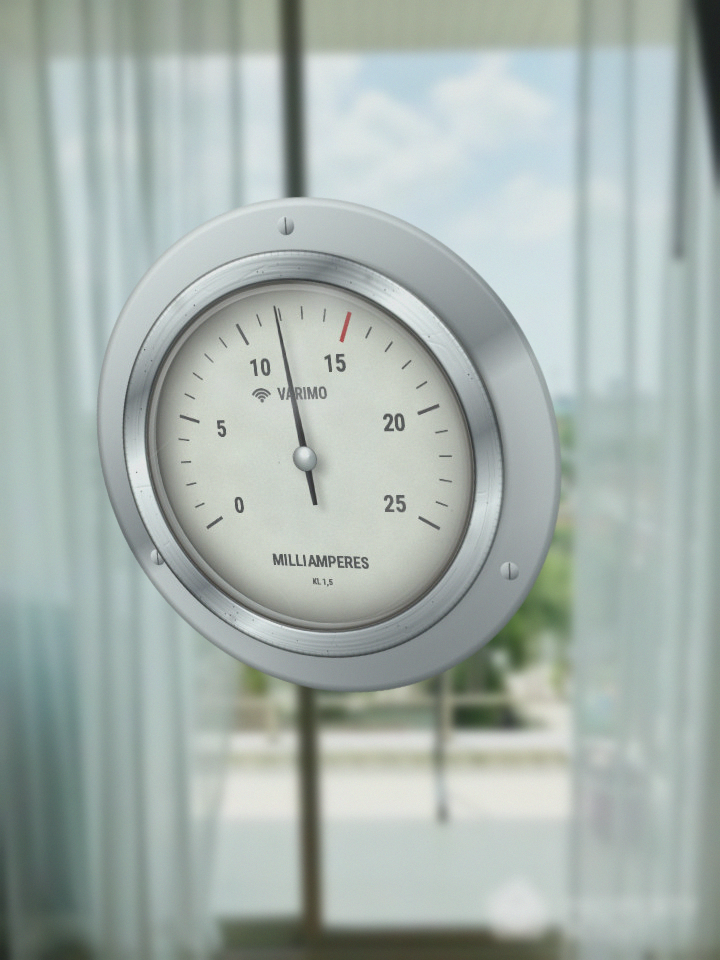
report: 12 (mA)
